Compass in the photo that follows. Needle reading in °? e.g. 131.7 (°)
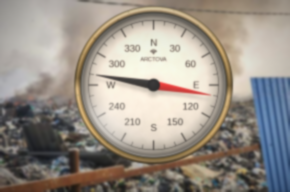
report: 100 (°)
